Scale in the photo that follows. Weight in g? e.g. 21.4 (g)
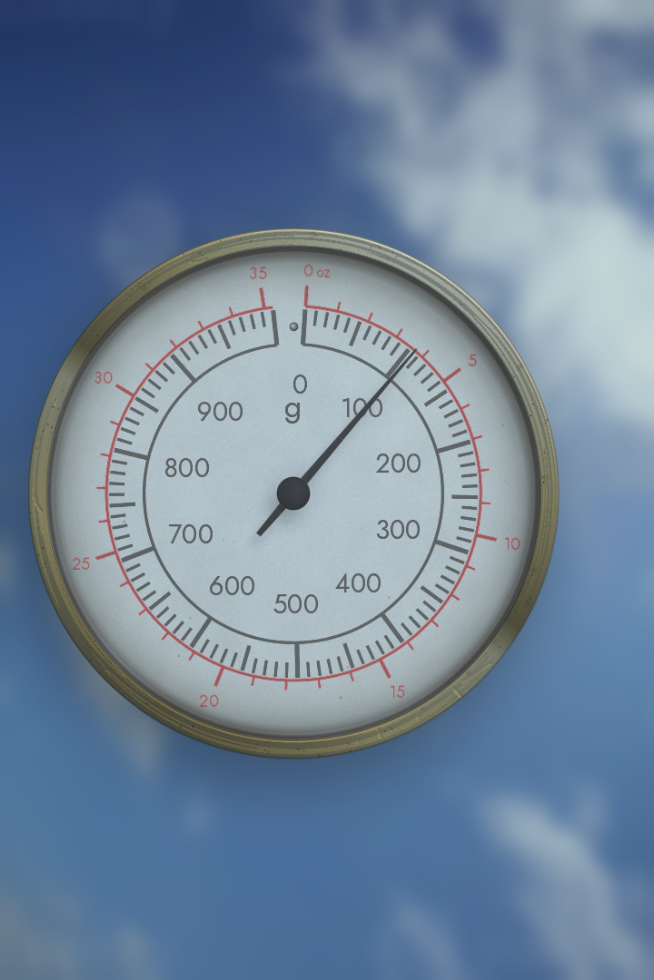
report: 105 (g)
